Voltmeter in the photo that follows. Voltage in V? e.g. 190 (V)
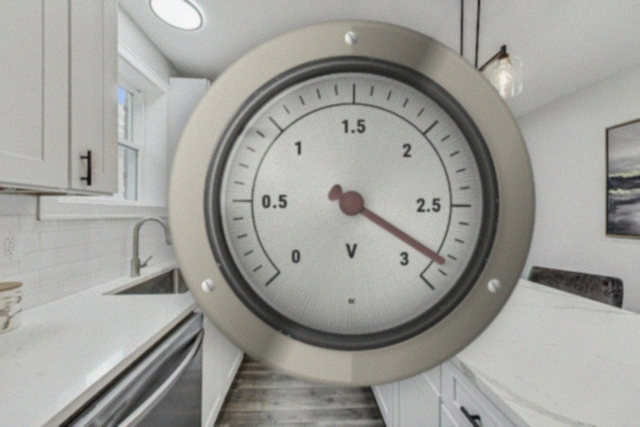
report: 2.85 (V)
